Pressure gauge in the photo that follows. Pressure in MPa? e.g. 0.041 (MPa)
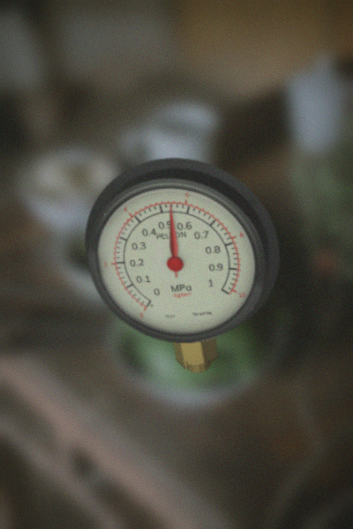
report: 0.54 (MPa)
